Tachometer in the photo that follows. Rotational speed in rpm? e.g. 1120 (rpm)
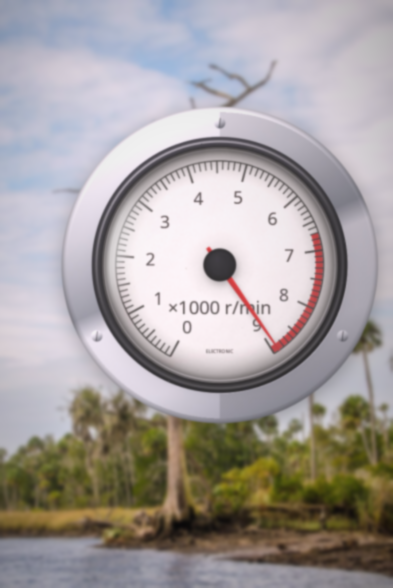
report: 8900 (rpm)
